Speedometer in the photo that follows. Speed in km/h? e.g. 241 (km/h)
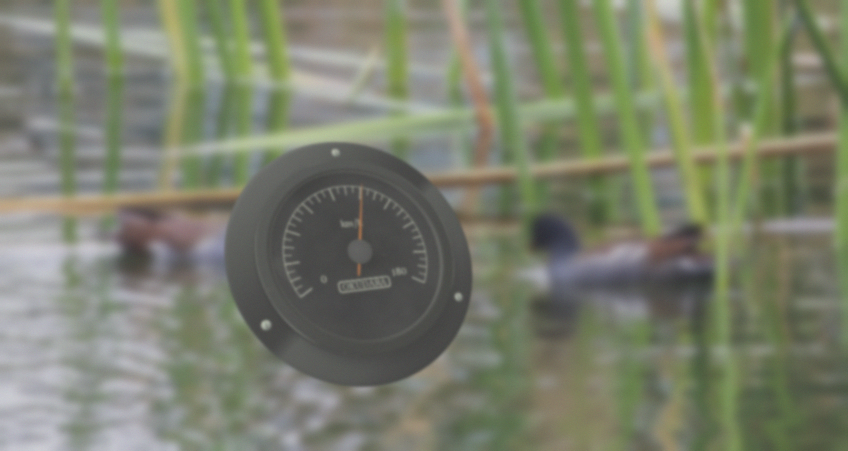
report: 100 (km/h)
